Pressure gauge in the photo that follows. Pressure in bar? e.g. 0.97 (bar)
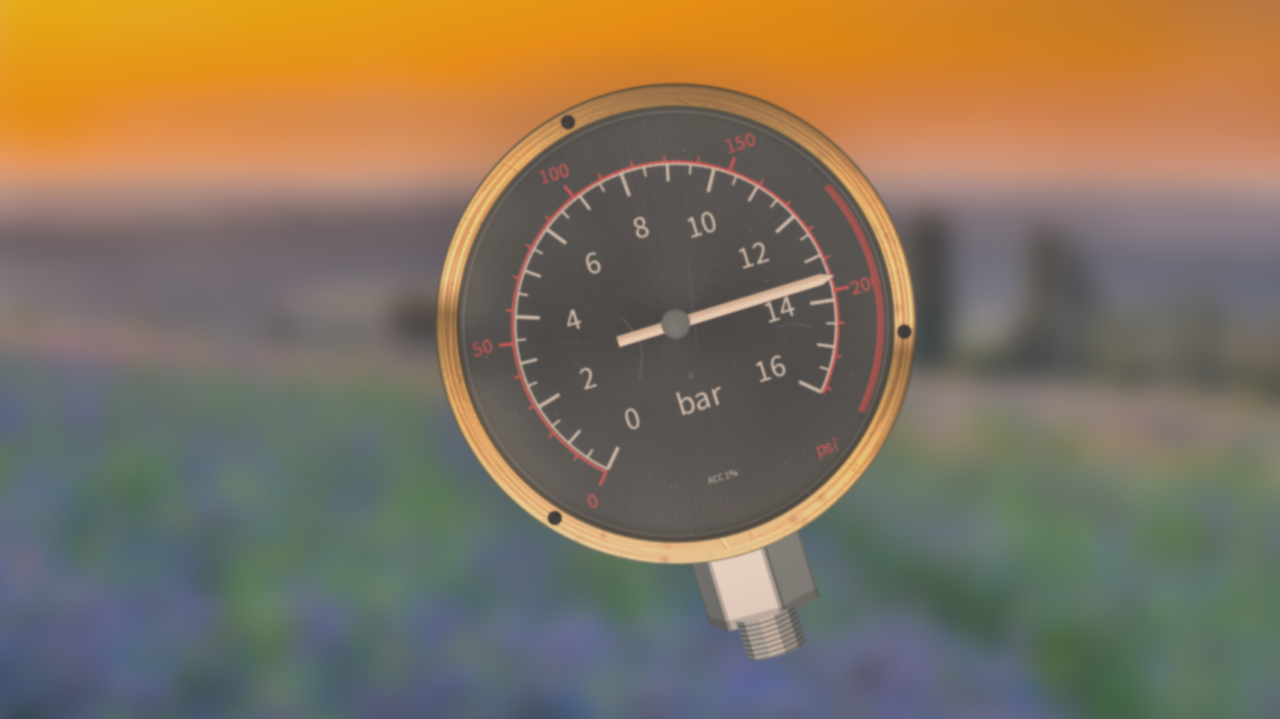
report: 13.5 (bar)
